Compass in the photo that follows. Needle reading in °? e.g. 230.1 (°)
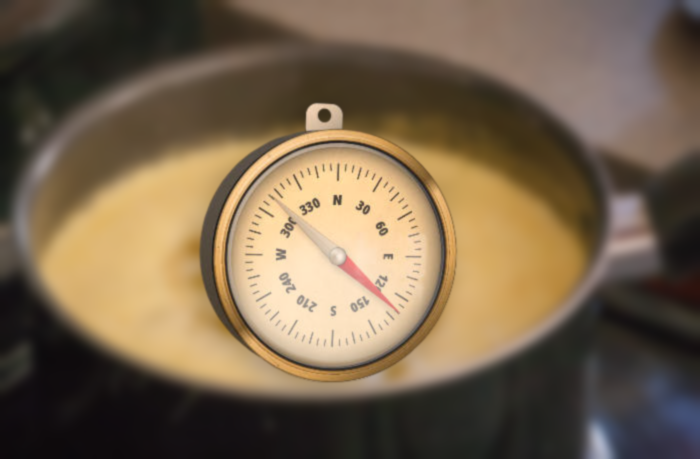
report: 130 (°)
